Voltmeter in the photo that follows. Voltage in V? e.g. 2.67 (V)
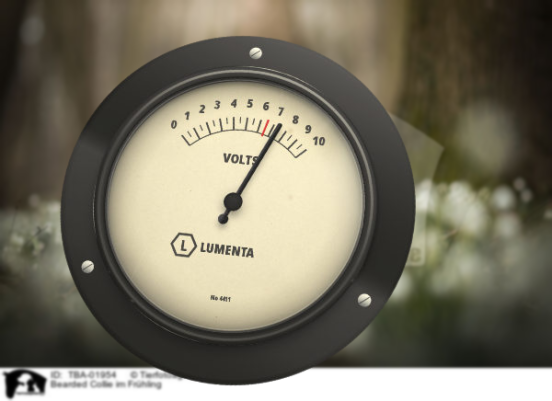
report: 7.5 (V)
